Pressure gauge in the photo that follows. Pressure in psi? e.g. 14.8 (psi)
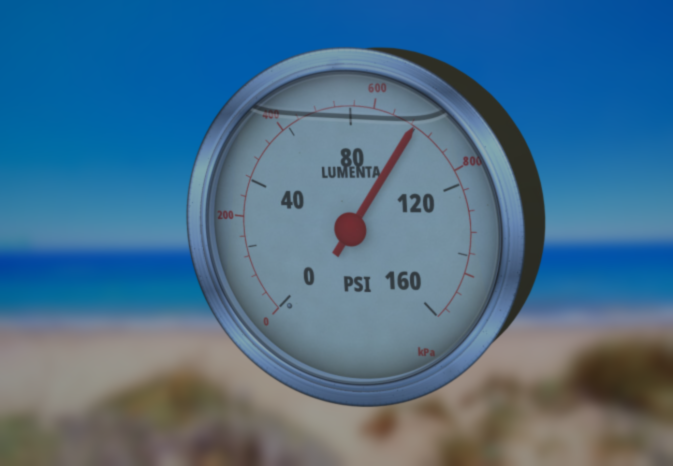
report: 100 (psi)
